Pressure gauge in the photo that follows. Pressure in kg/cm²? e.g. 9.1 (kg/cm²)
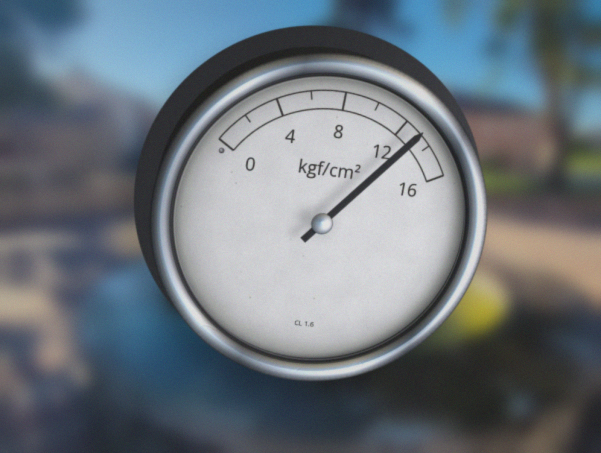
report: 13 (kg/cm²)
